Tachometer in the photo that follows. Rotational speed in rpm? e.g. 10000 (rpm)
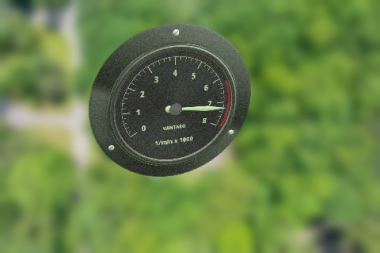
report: 7200 (rpm)
